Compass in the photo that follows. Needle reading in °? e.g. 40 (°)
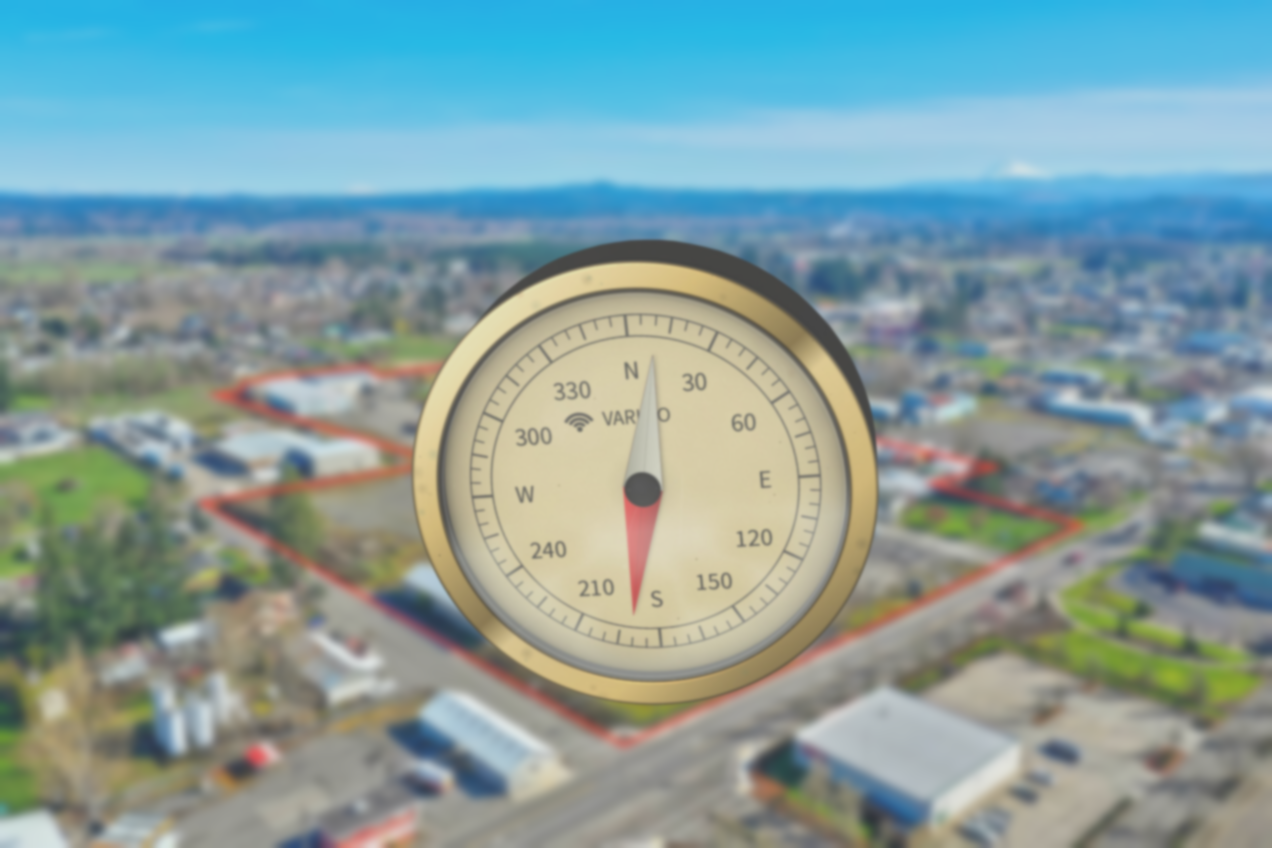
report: 190 (°)
